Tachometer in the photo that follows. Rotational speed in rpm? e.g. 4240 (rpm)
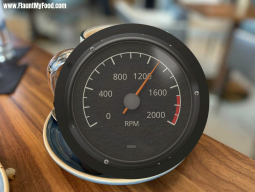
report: 1300 (rpm)
